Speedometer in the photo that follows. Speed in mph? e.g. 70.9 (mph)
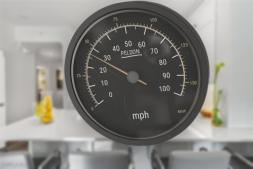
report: 27.5 (mph)
